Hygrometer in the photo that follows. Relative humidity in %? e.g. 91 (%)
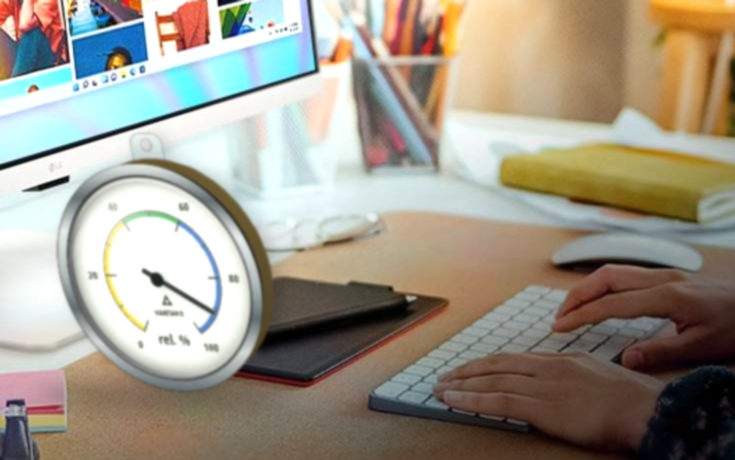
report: 90 (%)
